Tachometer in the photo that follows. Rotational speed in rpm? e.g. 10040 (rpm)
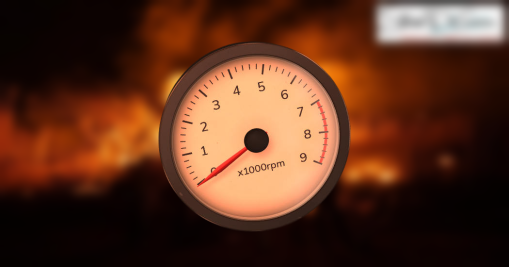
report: 0 (rpm)
